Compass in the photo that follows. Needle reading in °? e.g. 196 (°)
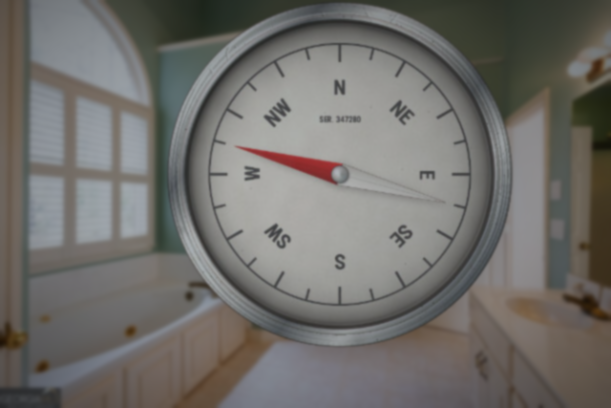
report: 285 (°)
